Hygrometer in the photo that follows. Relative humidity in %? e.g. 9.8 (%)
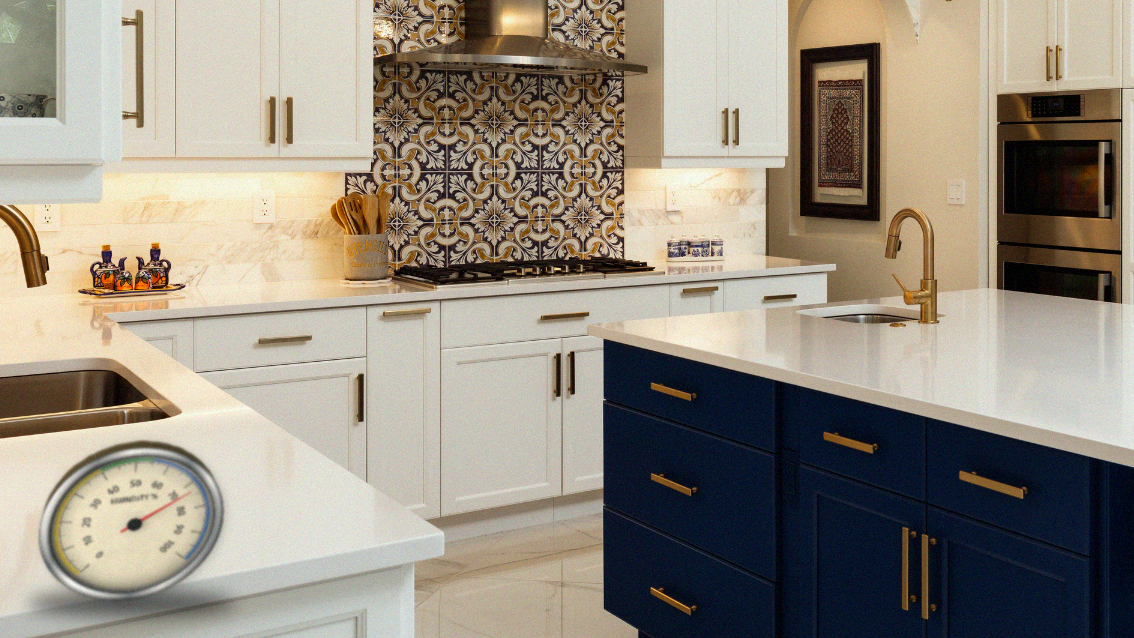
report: 72.5 (%)
